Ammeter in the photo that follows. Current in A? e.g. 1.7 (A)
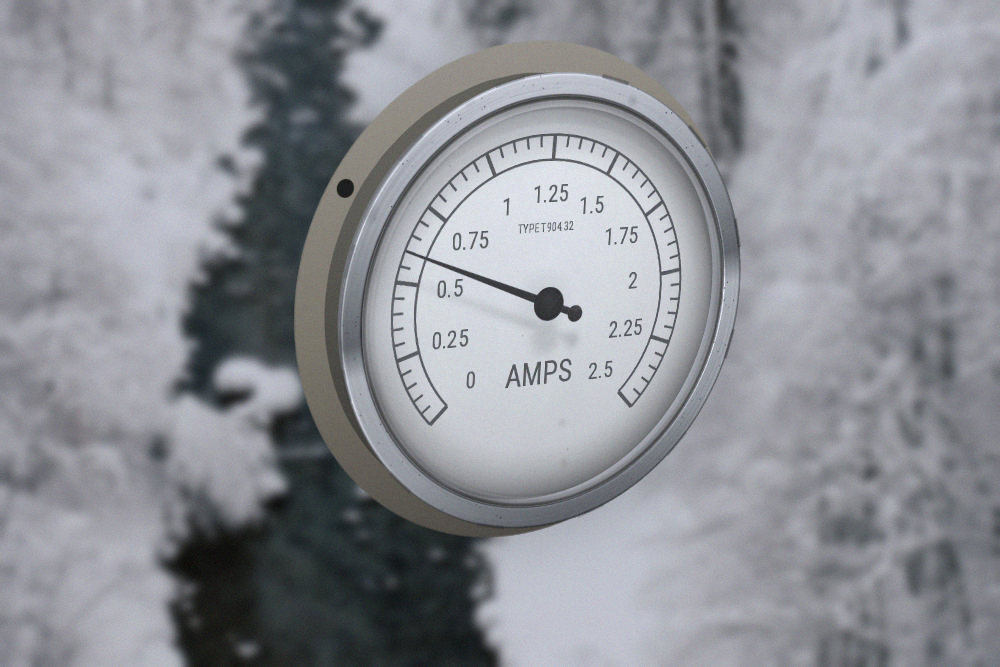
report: 0.6 (A)
